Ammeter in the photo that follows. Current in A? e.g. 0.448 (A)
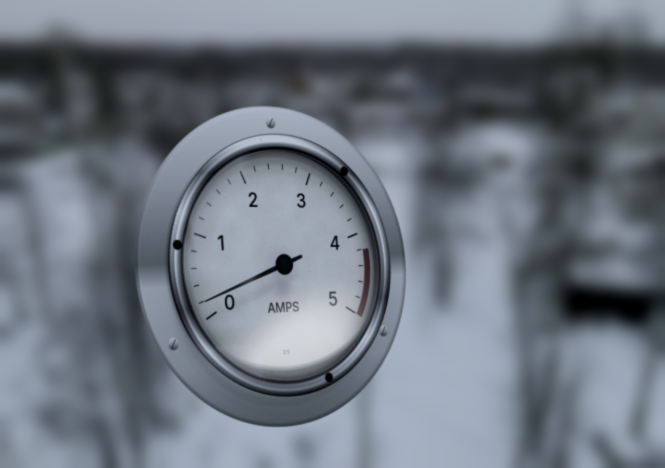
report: 0.2 (A)
